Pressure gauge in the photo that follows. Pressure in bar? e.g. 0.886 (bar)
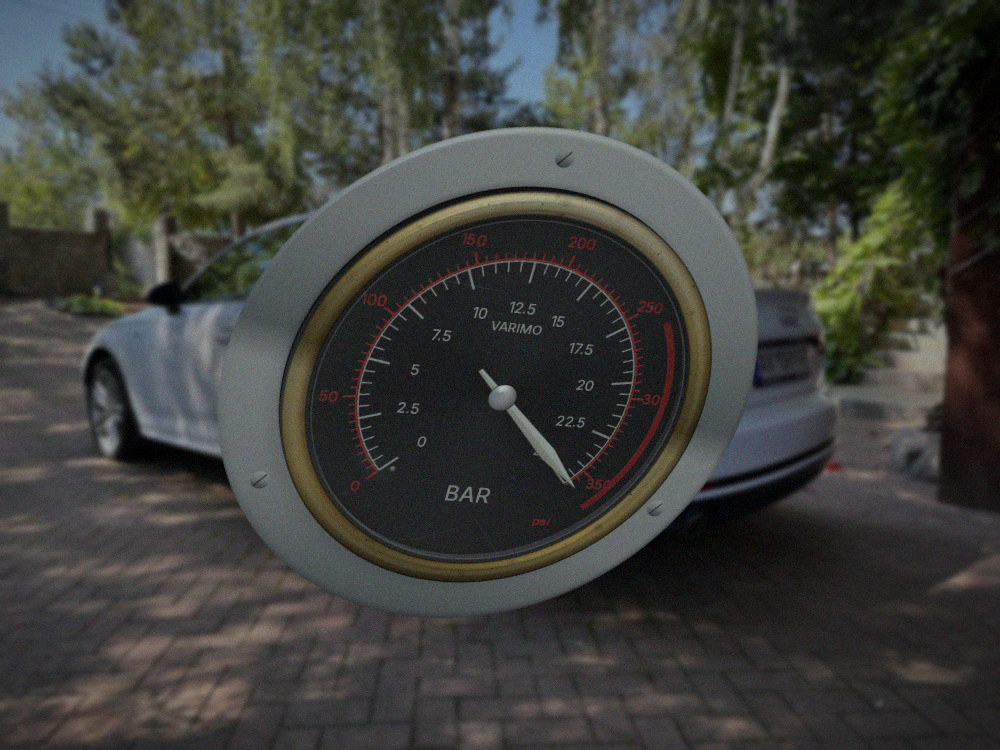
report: 24.75 (bar)
